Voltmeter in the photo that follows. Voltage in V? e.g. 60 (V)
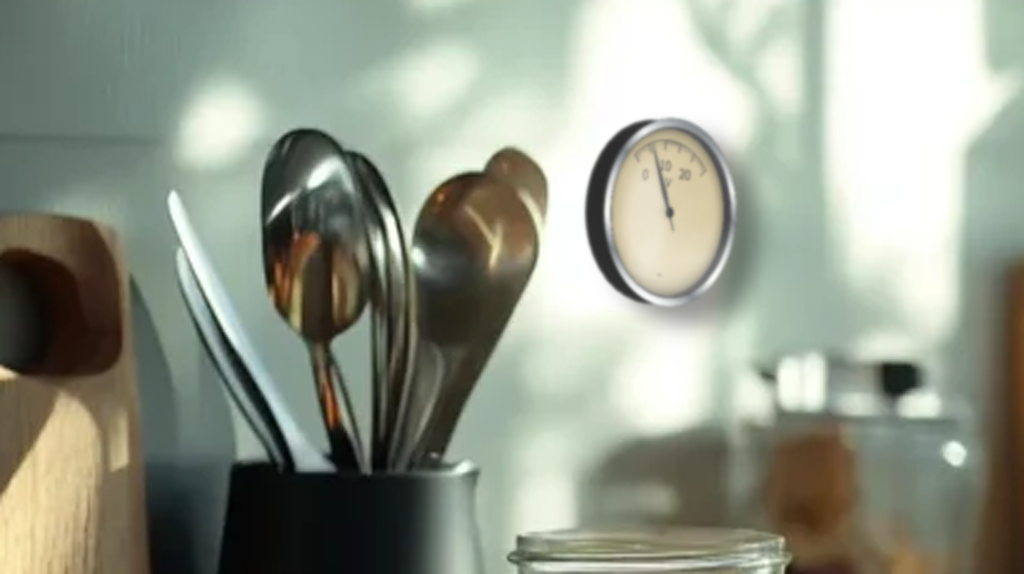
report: 5 (V)
